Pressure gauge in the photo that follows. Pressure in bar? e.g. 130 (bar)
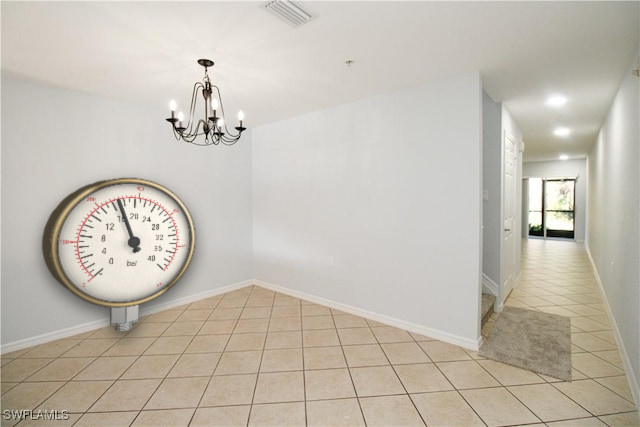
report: 17 (bar)
